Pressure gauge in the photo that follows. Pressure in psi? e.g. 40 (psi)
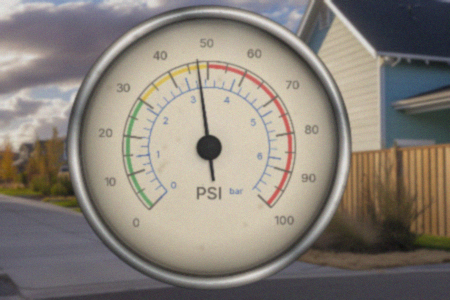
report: 47.5 (psi)
